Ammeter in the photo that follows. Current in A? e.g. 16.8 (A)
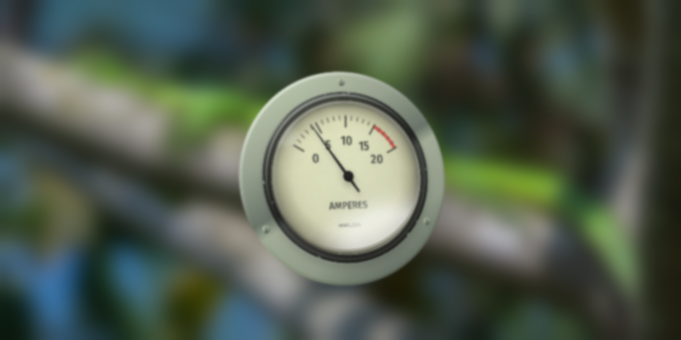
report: 4 (A)
